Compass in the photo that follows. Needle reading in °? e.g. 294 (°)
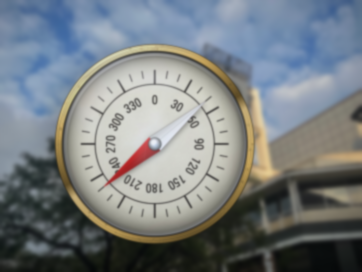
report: 230 (°)
